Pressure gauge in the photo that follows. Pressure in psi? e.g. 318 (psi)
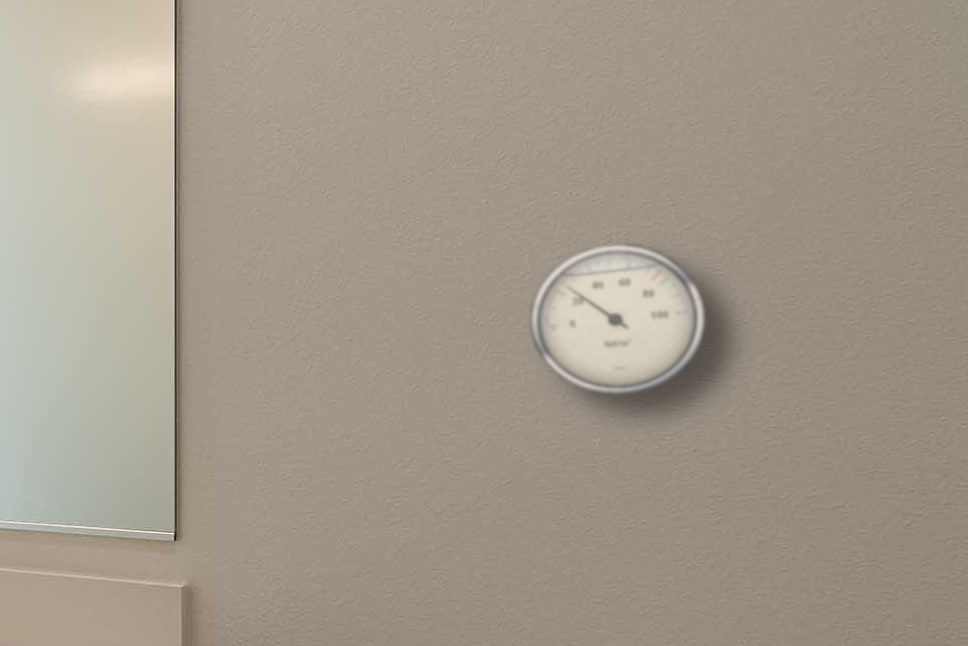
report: 25 (psi)
